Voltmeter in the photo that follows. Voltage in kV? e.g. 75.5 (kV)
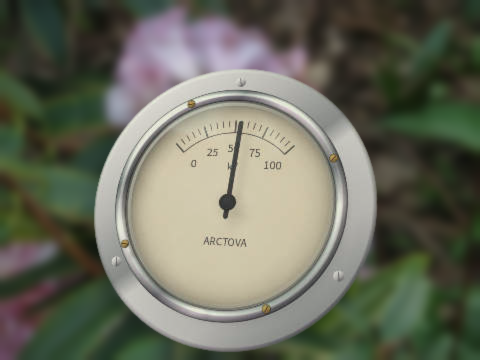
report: 55 (kV)
